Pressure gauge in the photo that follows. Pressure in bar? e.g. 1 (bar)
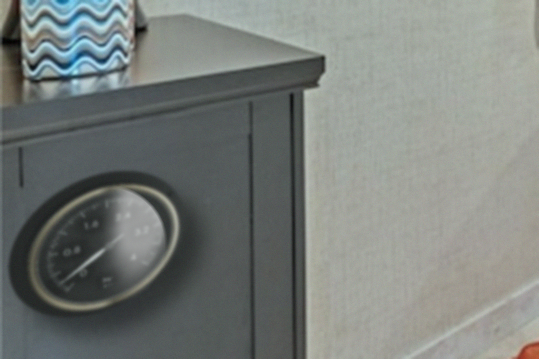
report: 0.2 (bar)
